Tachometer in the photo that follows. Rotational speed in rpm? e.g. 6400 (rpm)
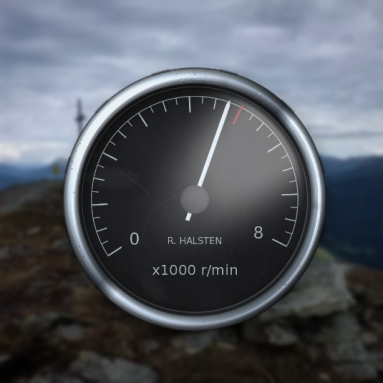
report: 4750 (rpm)
